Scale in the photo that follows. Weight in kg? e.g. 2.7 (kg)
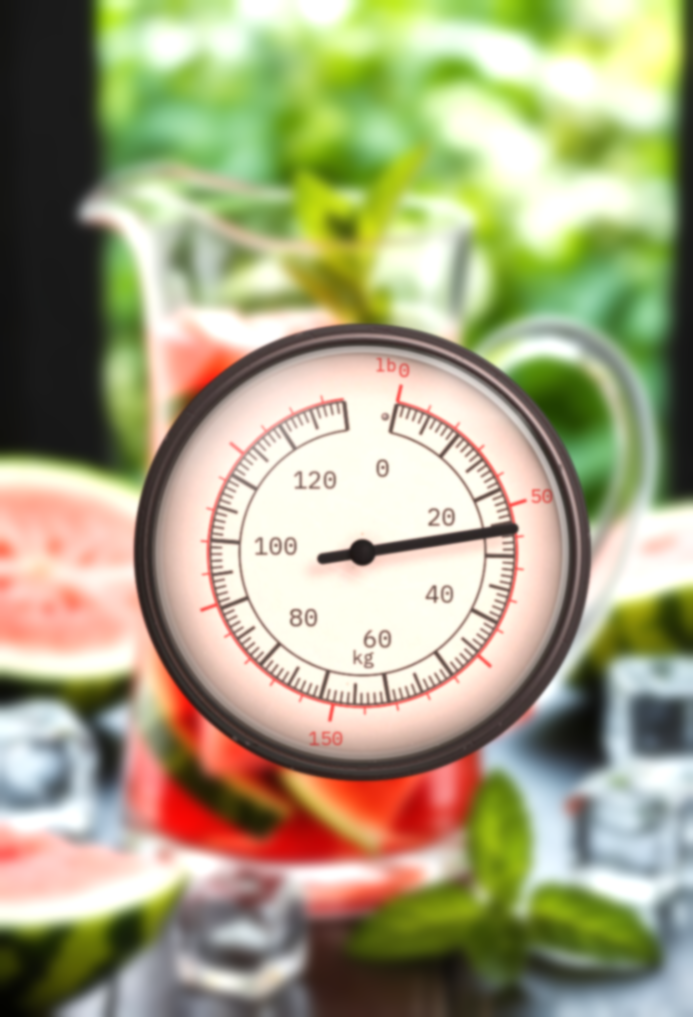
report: 26 (kg)
